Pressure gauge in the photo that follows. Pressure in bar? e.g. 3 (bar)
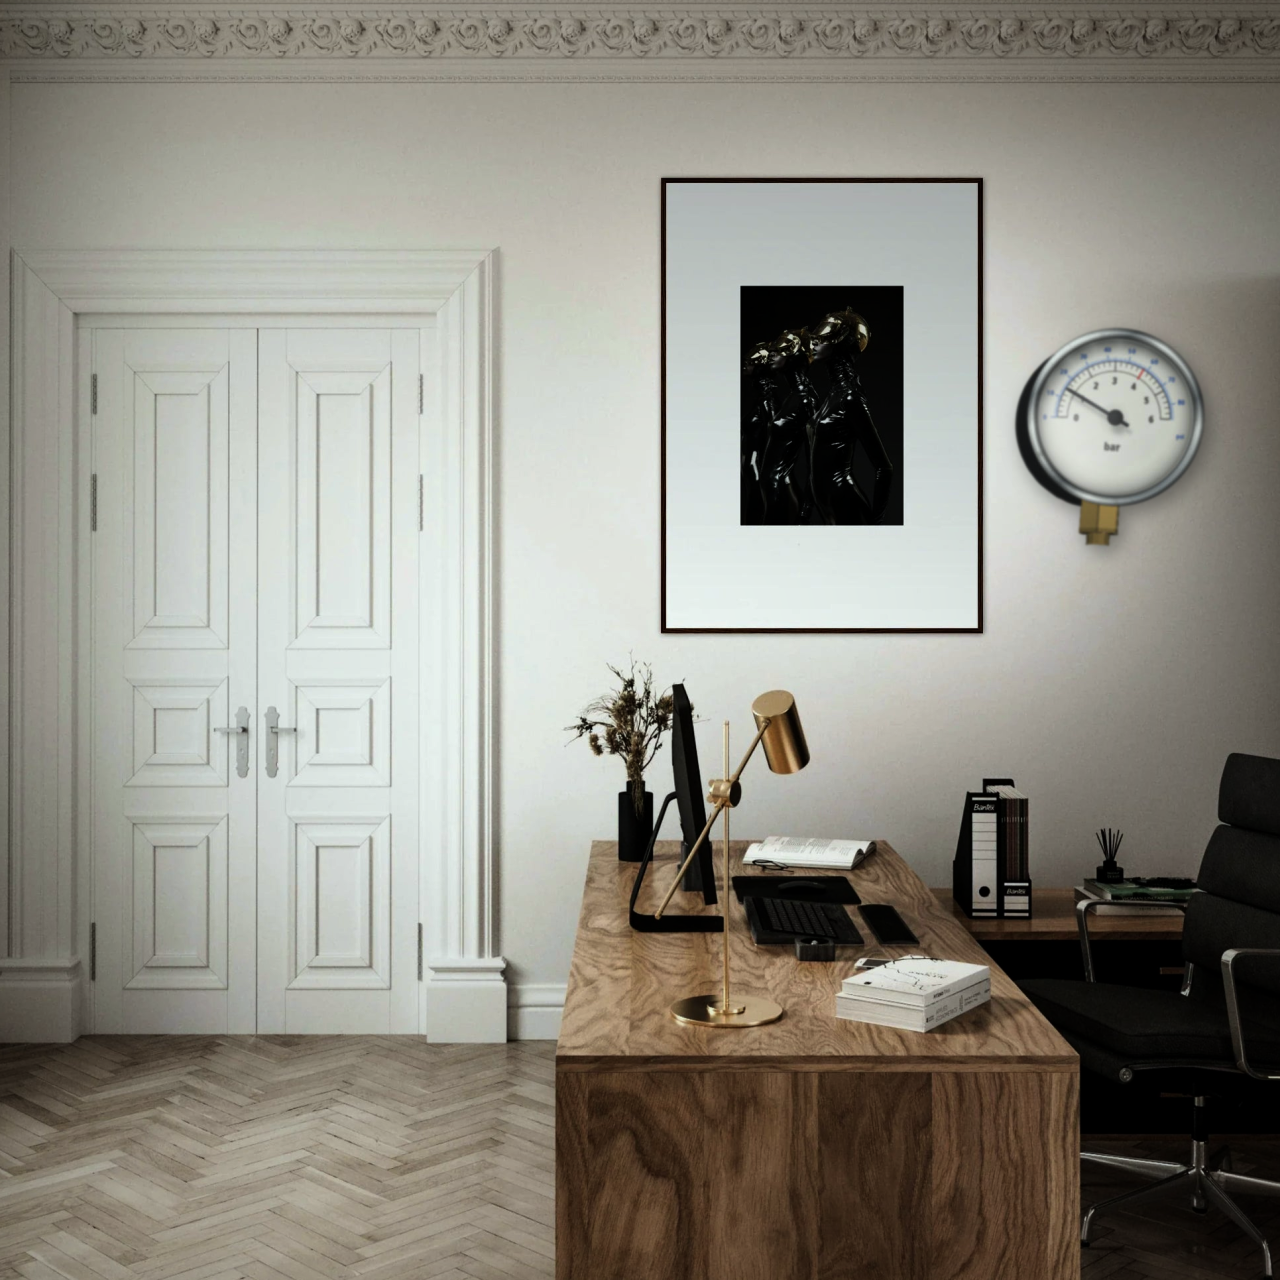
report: 1 (bar)
